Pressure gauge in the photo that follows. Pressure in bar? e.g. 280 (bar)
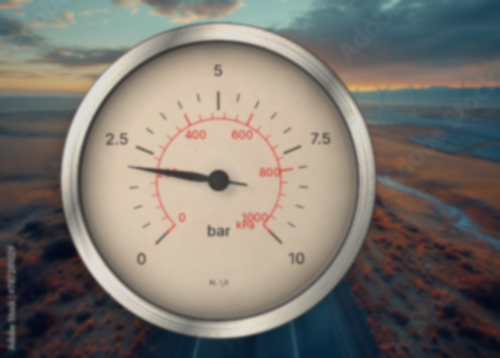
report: 2 (bar)
